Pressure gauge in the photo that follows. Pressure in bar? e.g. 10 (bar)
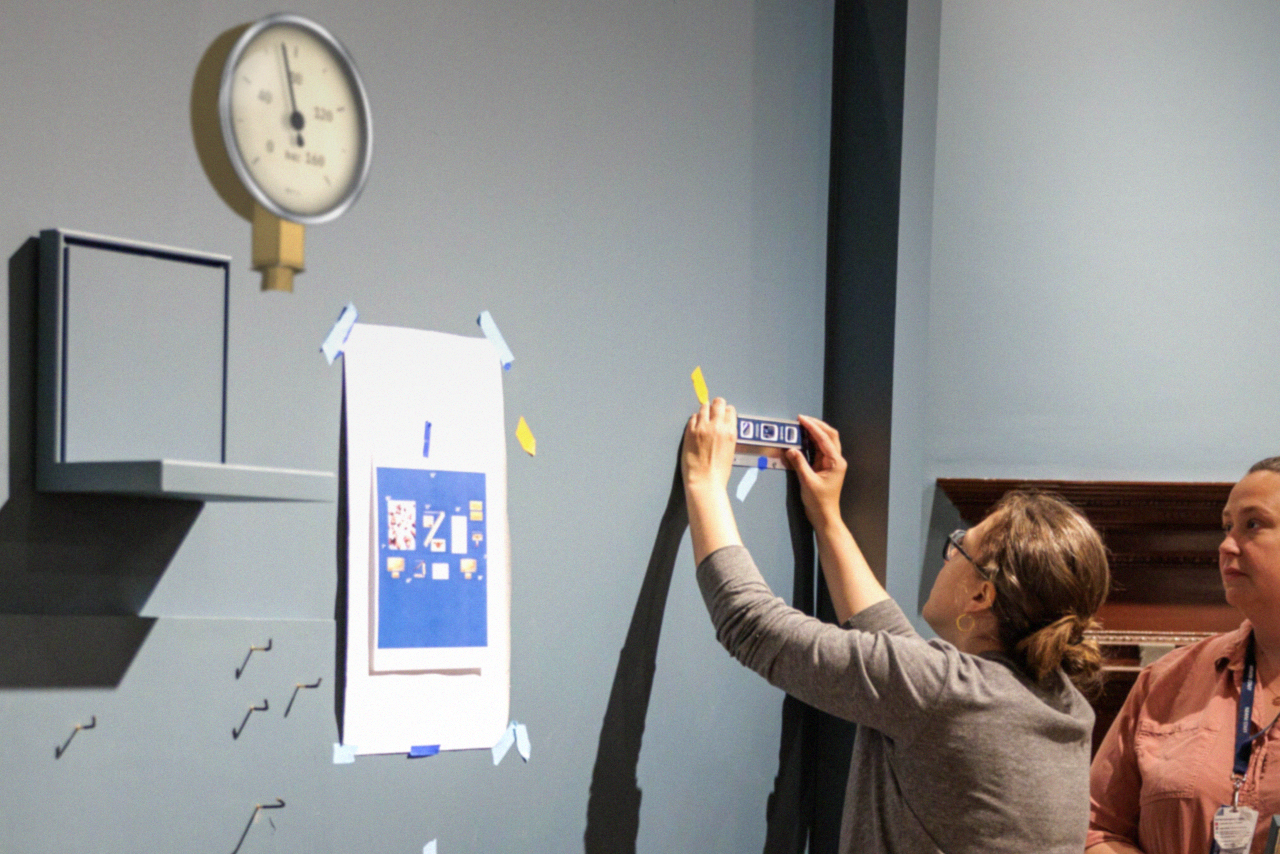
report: 70 (bar)
